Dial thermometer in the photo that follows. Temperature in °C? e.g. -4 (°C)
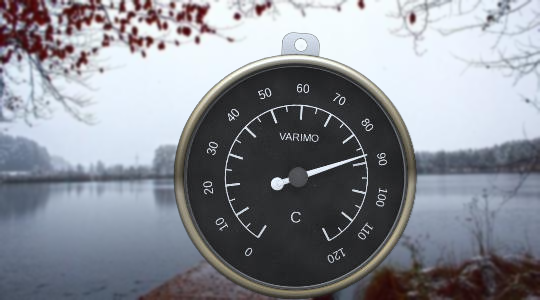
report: 87.5 (°C)
